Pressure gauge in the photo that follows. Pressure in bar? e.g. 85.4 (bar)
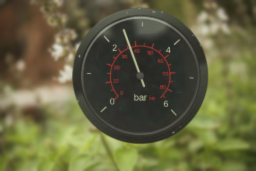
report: 2.5 (bar)
